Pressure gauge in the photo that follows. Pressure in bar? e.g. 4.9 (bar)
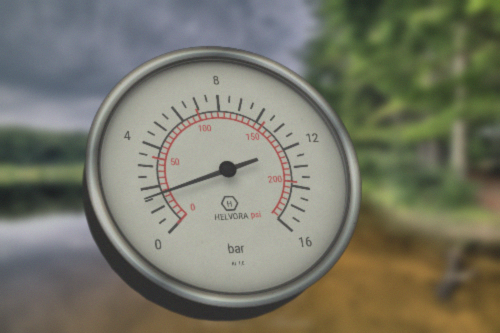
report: 1.5 (bar)
